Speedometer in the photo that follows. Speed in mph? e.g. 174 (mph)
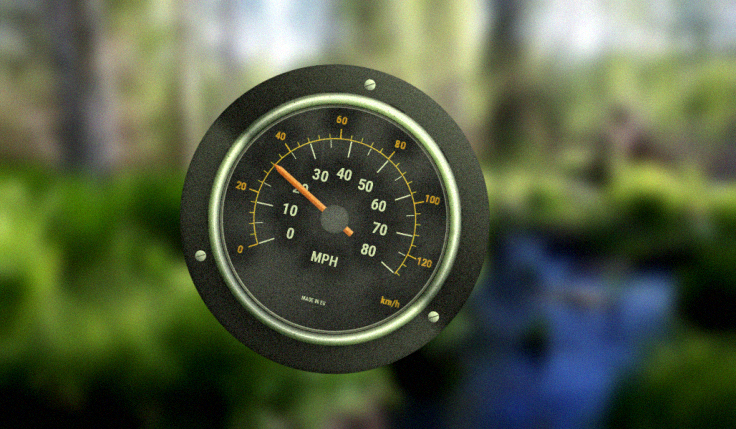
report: 20 (mph)
